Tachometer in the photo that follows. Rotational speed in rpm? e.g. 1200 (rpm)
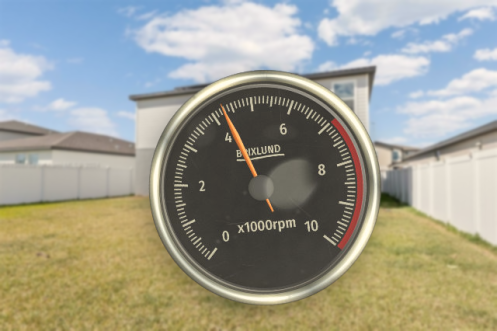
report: 4300 (rpm)
